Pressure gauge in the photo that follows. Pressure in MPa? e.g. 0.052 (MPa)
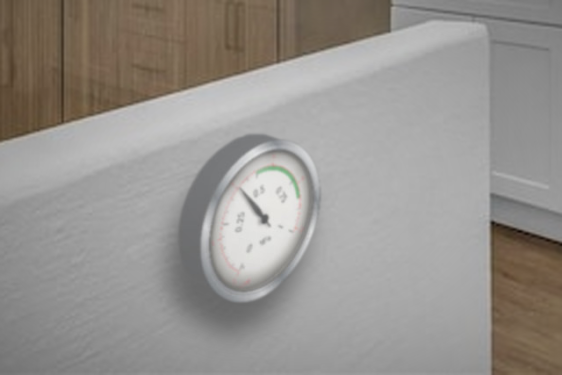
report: 0.4 (MPa)
